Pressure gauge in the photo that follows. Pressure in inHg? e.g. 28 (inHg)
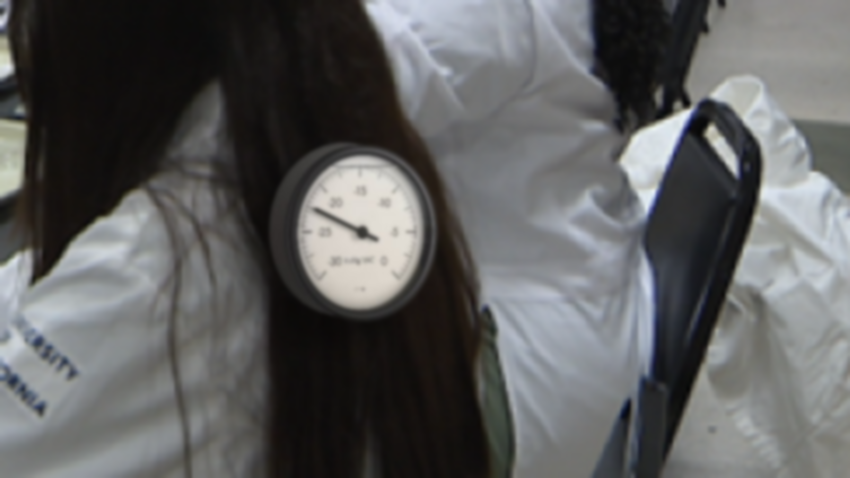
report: -22.5 (inHg)
